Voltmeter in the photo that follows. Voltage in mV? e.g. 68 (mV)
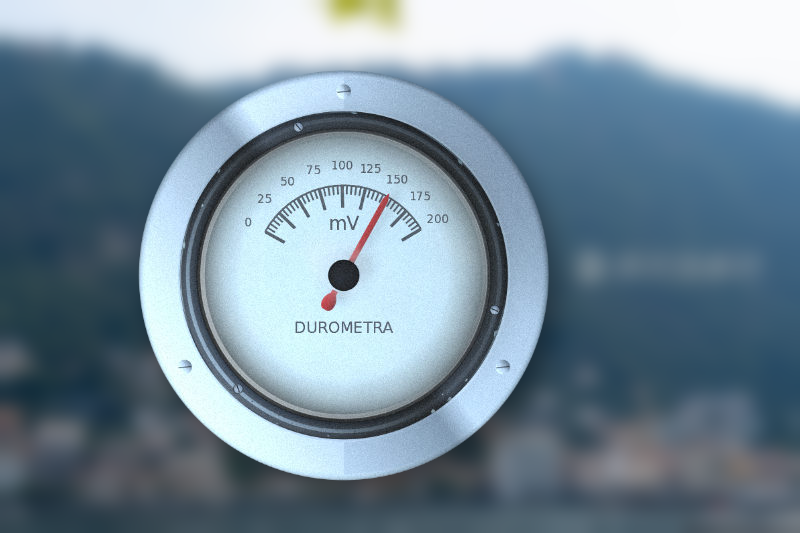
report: 150 (mV)
